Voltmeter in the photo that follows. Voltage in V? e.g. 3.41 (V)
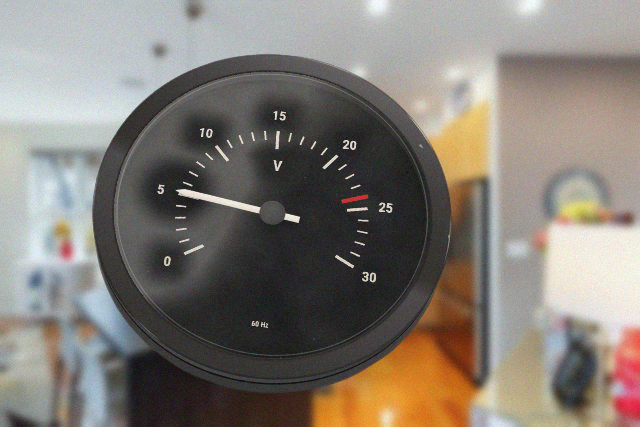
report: 5 (V)
